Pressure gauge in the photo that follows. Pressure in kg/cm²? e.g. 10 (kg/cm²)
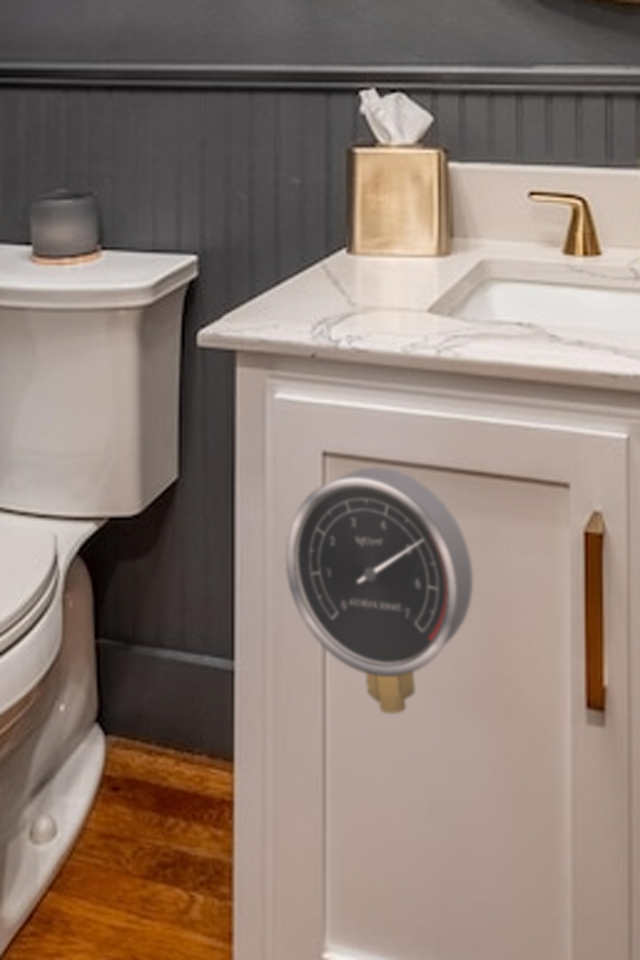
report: 5 (kg/cm²)
